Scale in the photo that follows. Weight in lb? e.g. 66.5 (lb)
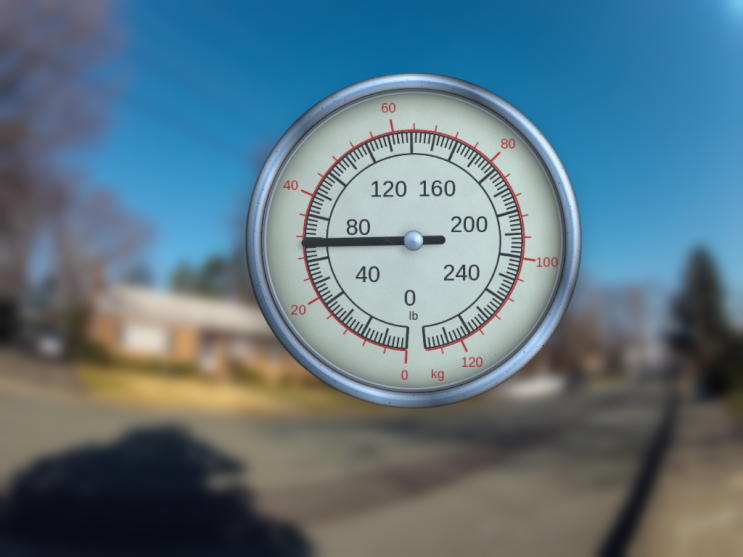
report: 68 (lb)
